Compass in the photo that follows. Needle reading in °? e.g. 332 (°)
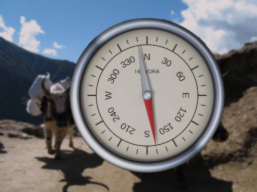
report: 170 (°)
